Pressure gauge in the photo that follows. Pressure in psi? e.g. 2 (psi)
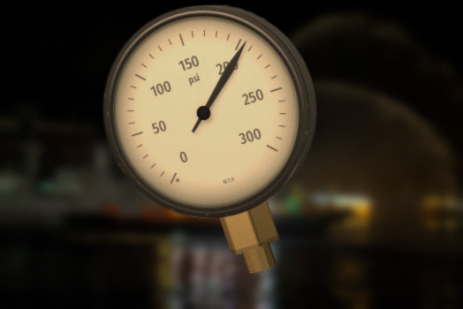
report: 205 (psi)
